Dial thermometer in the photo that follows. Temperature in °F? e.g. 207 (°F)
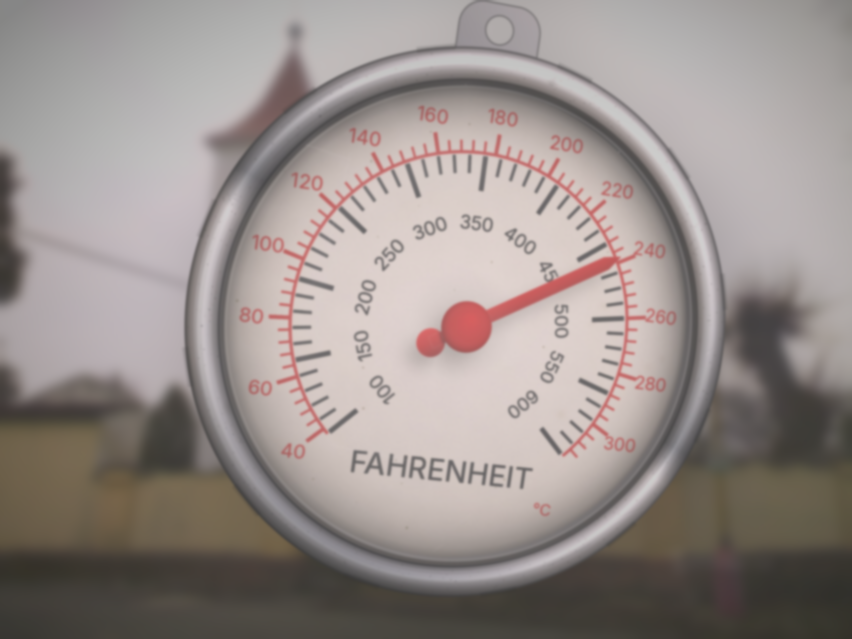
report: 460 (°F)
